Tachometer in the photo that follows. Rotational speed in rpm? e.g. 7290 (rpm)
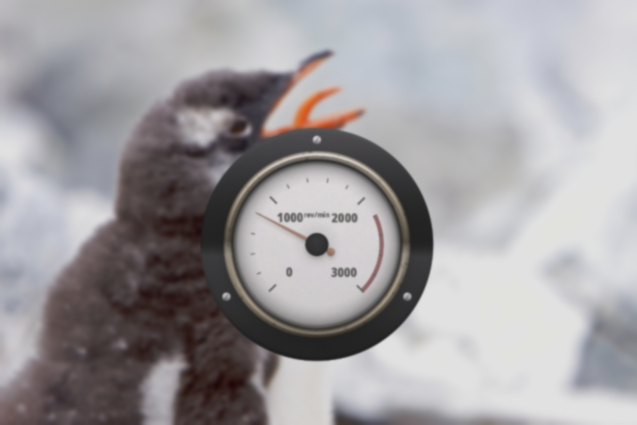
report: 800 (rpm)
